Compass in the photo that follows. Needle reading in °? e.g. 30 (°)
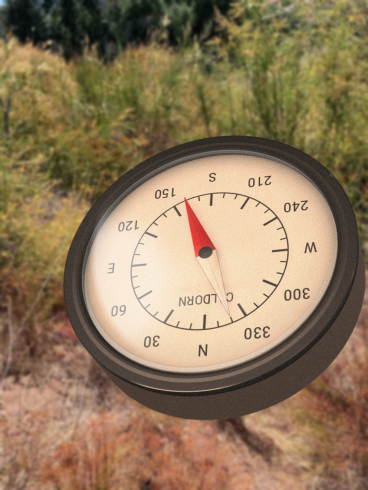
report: 160 (°)
